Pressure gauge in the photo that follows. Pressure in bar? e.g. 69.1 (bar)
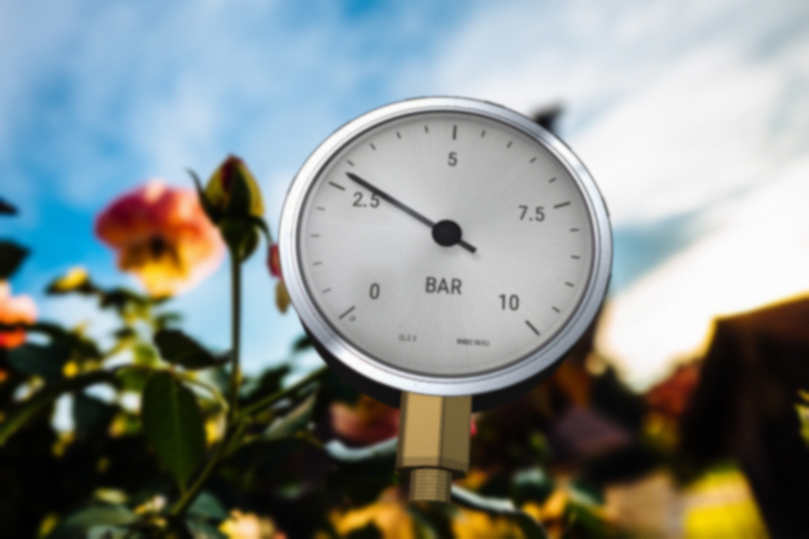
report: 2.75 (bar)
